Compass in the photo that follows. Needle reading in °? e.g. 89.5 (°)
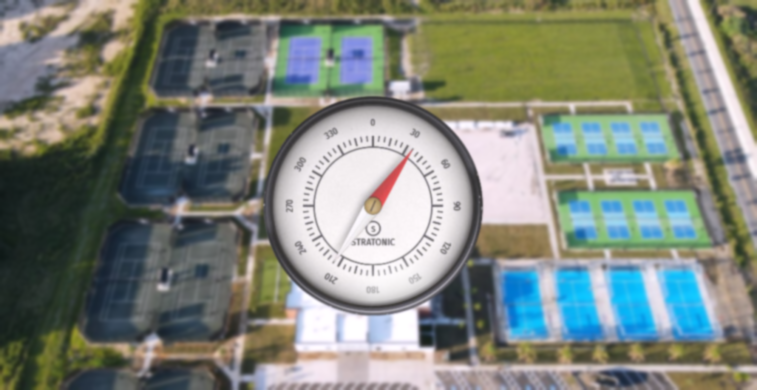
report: 35 (°)
